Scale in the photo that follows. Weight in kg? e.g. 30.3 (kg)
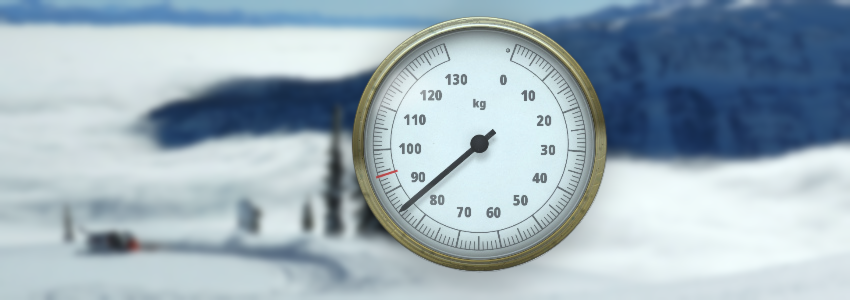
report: 85 (kg)
